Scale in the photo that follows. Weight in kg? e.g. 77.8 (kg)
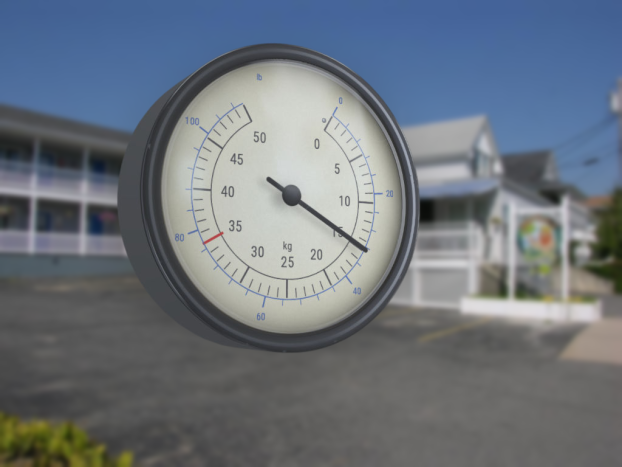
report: 15 (kg)
